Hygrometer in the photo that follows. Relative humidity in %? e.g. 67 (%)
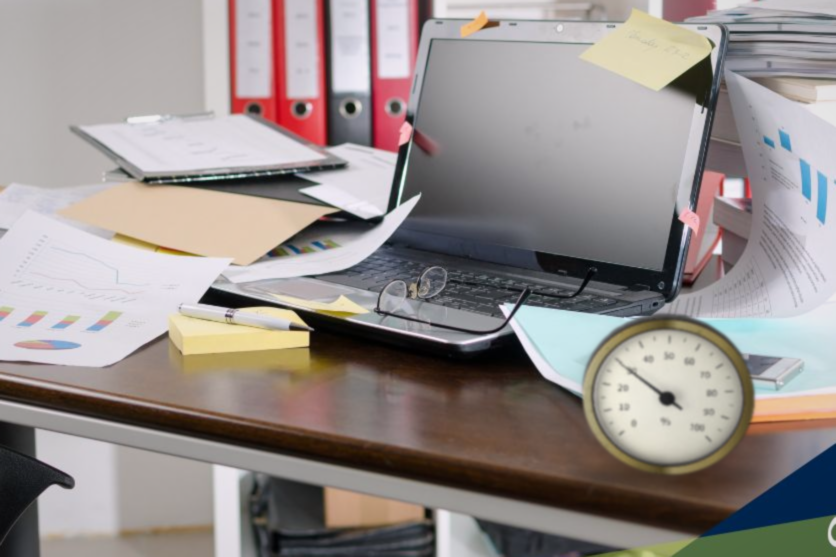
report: 30 (%)
